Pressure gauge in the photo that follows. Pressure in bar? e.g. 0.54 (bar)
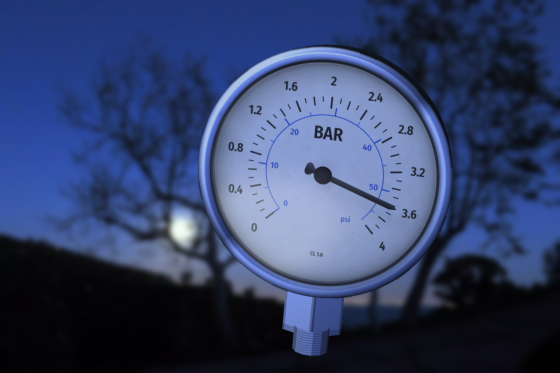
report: 3.6 (bar)
